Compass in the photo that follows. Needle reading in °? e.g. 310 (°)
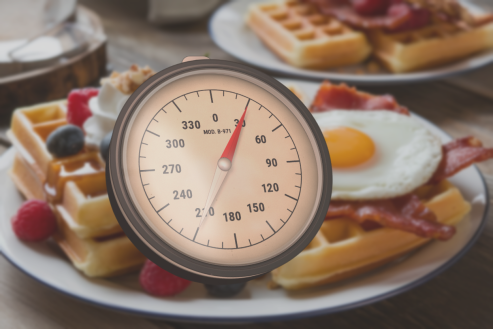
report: 30 (°)
